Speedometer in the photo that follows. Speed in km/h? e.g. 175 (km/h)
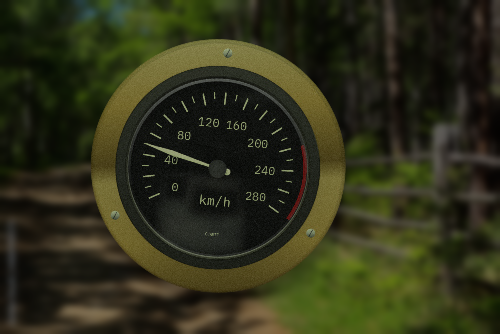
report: 50 (km/h)
